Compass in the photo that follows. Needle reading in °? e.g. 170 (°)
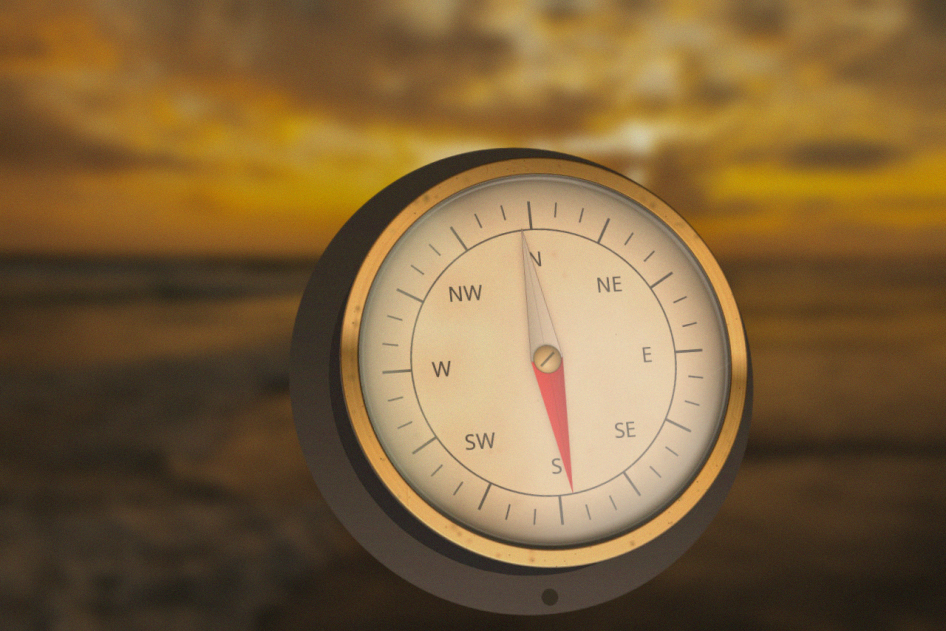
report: 175 (°)
